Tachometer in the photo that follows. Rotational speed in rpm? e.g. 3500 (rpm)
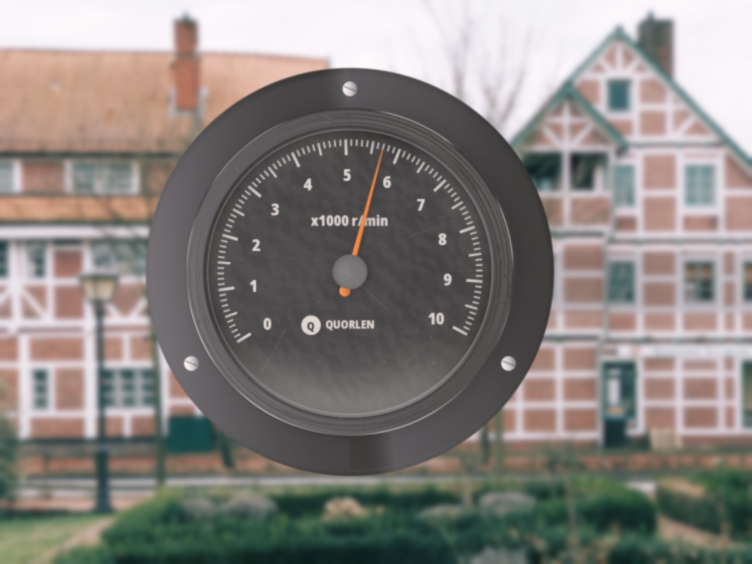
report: 5700 (rpm)
